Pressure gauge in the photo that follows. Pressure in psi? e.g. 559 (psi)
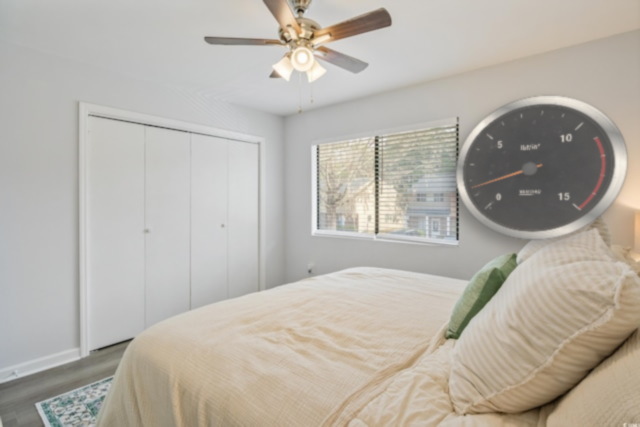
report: 1.5 (psi)
